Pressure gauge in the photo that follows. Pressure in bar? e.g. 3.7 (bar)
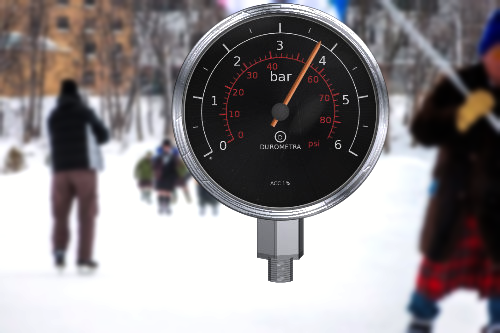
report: 3.75 (bar)
